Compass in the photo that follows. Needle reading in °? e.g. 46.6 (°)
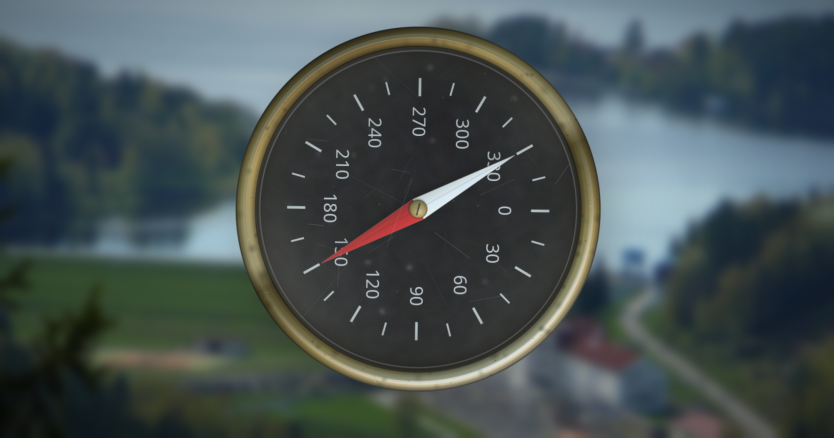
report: 150 (°)
